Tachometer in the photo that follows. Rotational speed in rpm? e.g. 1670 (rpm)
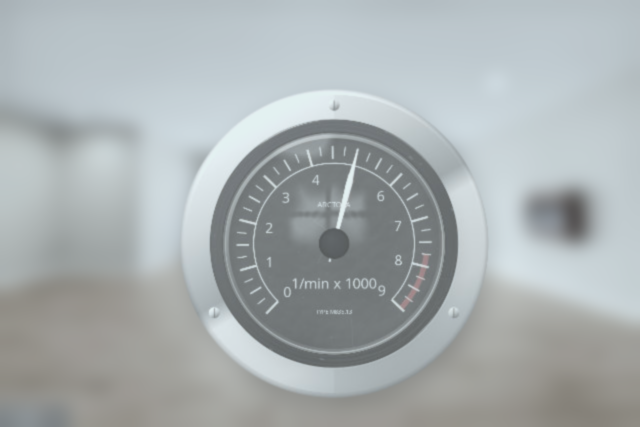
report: 5000 (rpm)
